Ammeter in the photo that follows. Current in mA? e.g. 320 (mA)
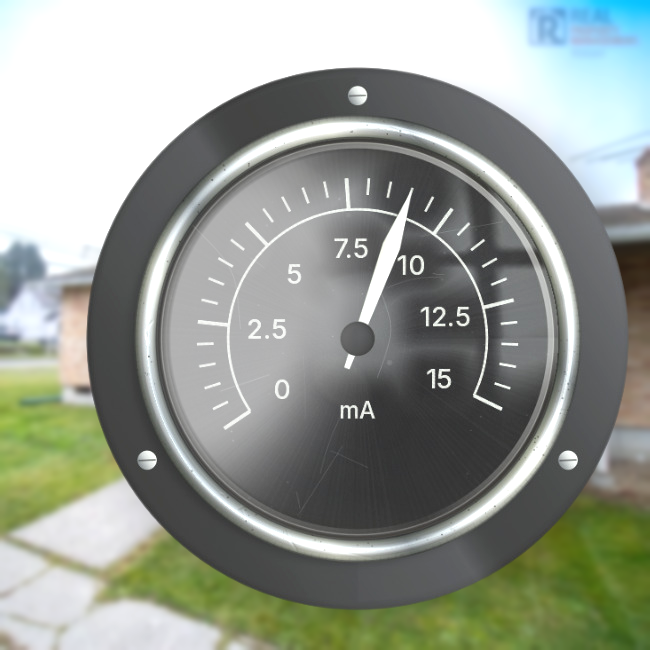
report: 9 (mA)
